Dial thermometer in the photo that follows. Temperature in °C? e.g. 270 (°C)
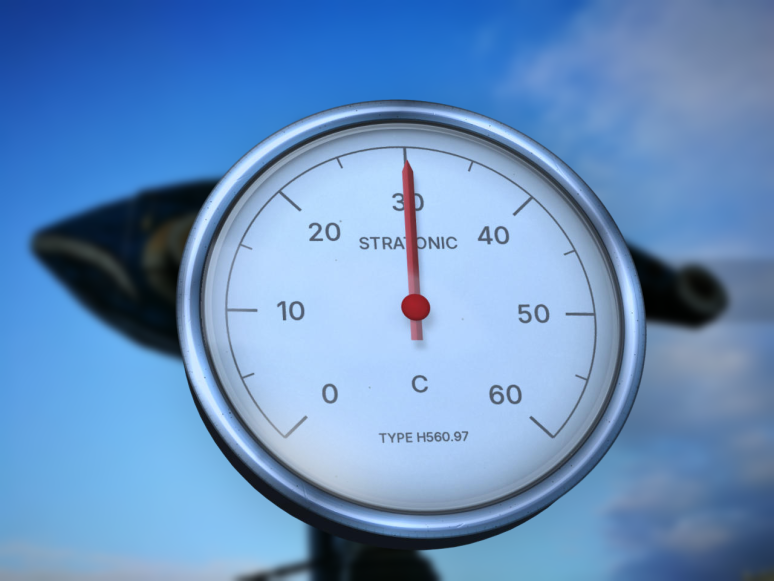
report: 30 (°C)
